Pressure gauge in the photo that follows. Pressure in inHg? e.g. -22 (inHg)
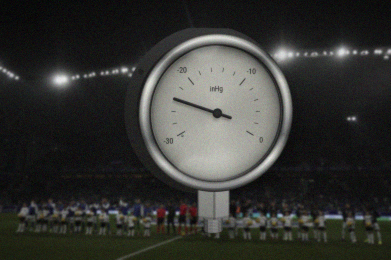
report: -24 (inHg)
